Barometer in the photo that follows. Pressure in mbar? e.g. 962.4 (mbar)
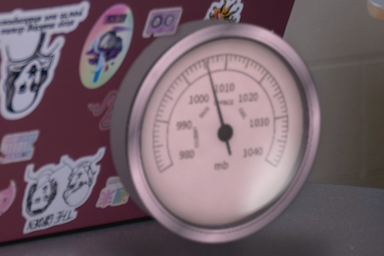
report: 1005 (mbar)
